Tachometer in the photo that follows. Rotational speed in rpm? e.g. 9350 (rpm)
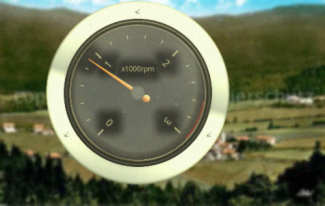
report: 900 (rpm)
